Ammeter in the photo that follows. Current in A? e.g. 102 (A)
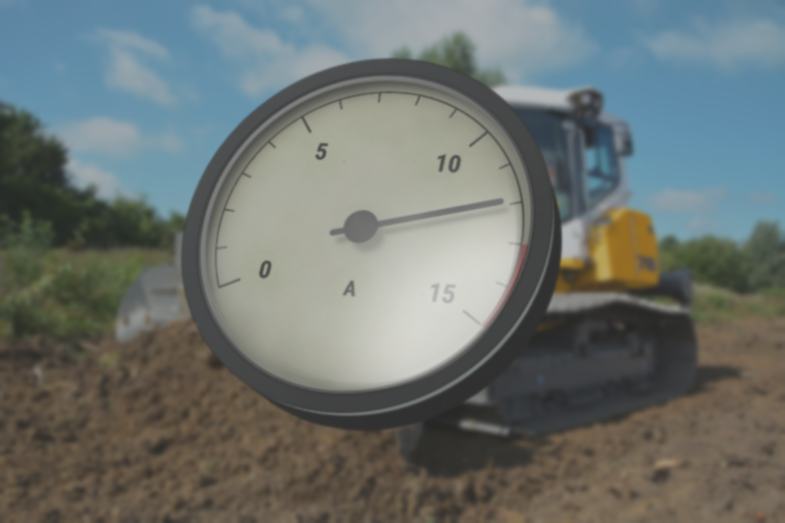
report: 12 (A)
